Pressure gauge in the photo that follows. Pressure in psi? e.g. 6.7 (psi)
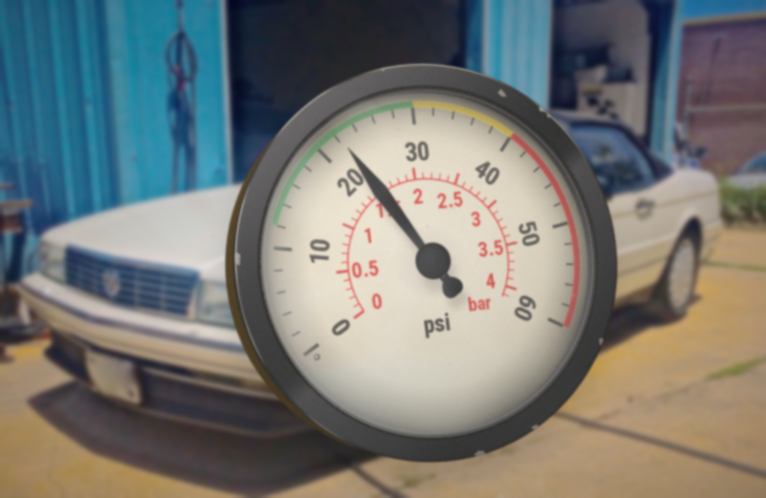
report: 22 (psi)
